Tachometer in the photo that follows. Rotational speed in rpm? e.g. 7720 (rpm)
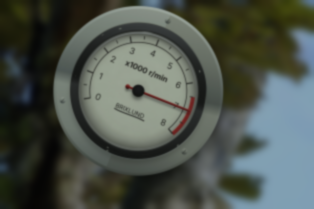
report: 7000 (rpm)
